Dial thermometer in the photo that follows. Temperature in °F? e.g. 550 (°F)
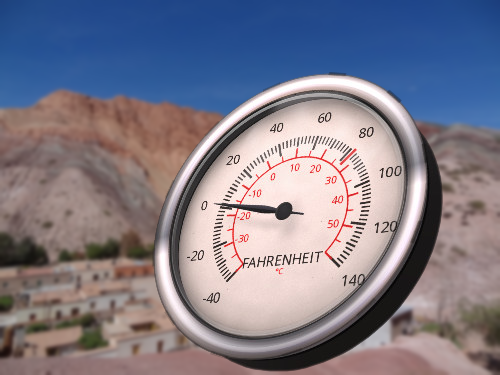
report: 0 (°F)
